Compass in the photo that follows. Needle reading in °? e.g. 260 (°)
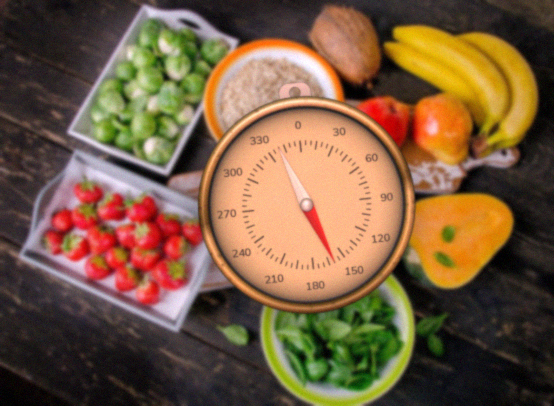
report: 160 (°)
